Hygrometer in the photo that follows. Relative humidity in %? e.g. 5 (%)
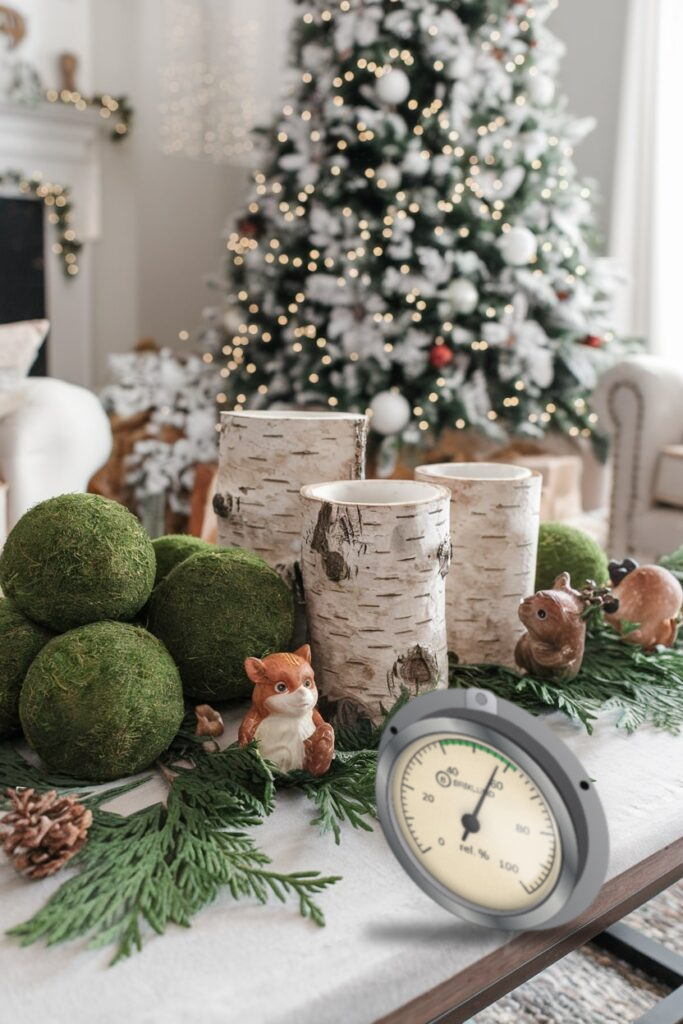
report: 58 (%)
